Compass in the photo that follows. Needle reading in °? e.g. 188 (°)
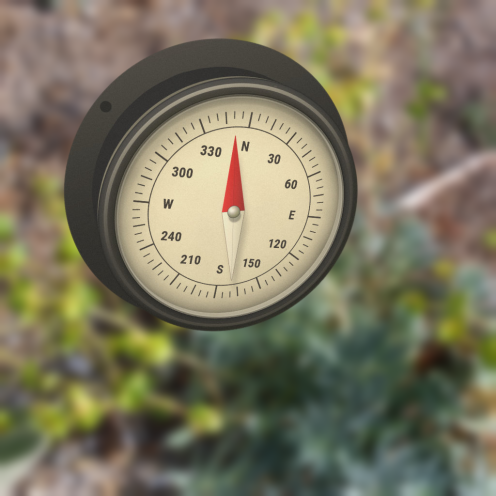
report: 350 (°)
